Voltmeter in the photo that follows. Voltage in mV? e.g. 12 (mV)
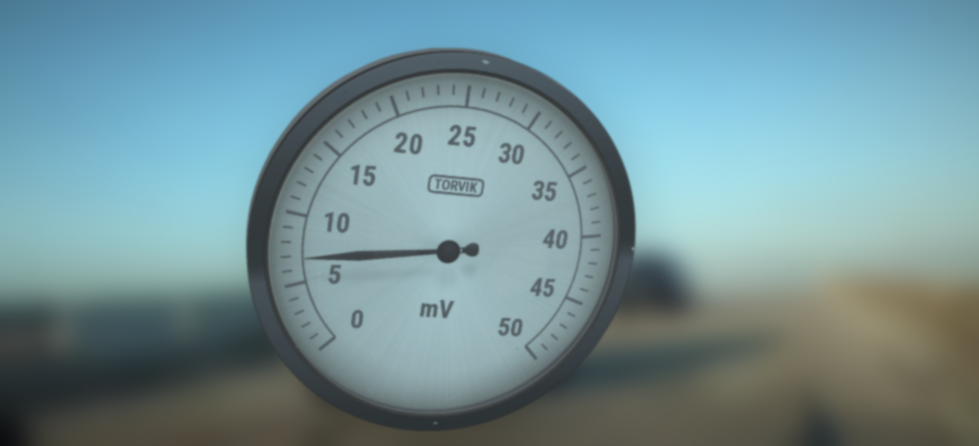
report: 7 (mV)
